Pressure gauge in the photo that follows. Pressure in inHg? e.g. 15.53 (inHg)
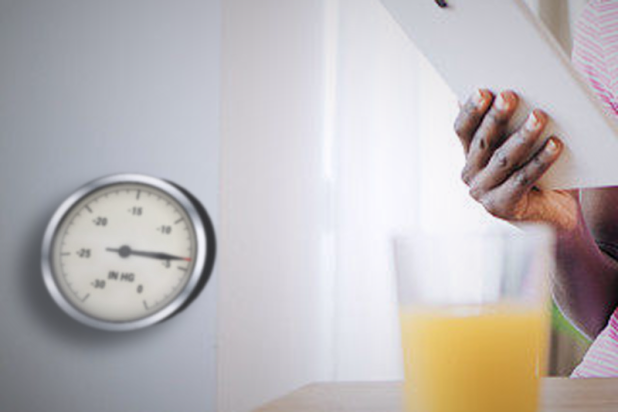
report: -6 (inHg)
